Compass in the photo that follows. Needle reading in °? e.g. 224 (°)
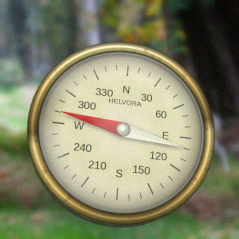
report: 280 (°)
